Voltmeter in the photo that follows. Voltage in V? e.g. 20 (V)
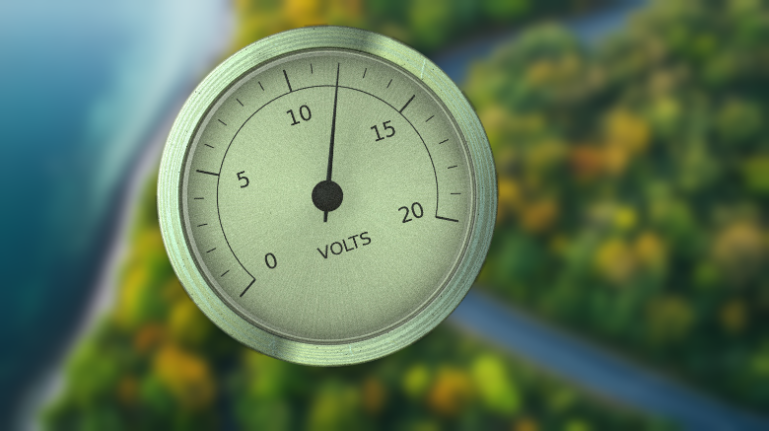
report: 12 (V)
